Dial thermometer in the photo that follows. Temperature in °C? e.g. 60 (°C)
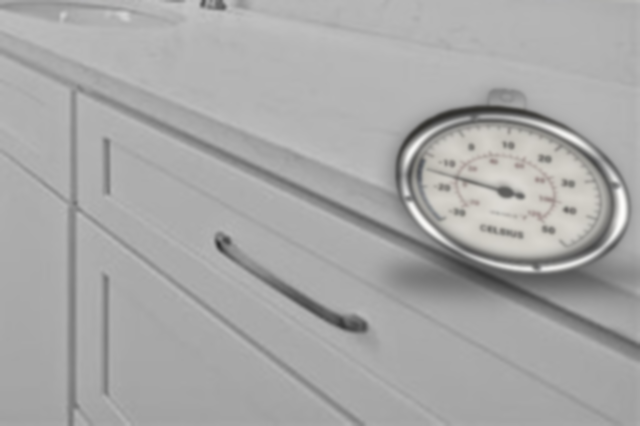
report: -14 (°C)
